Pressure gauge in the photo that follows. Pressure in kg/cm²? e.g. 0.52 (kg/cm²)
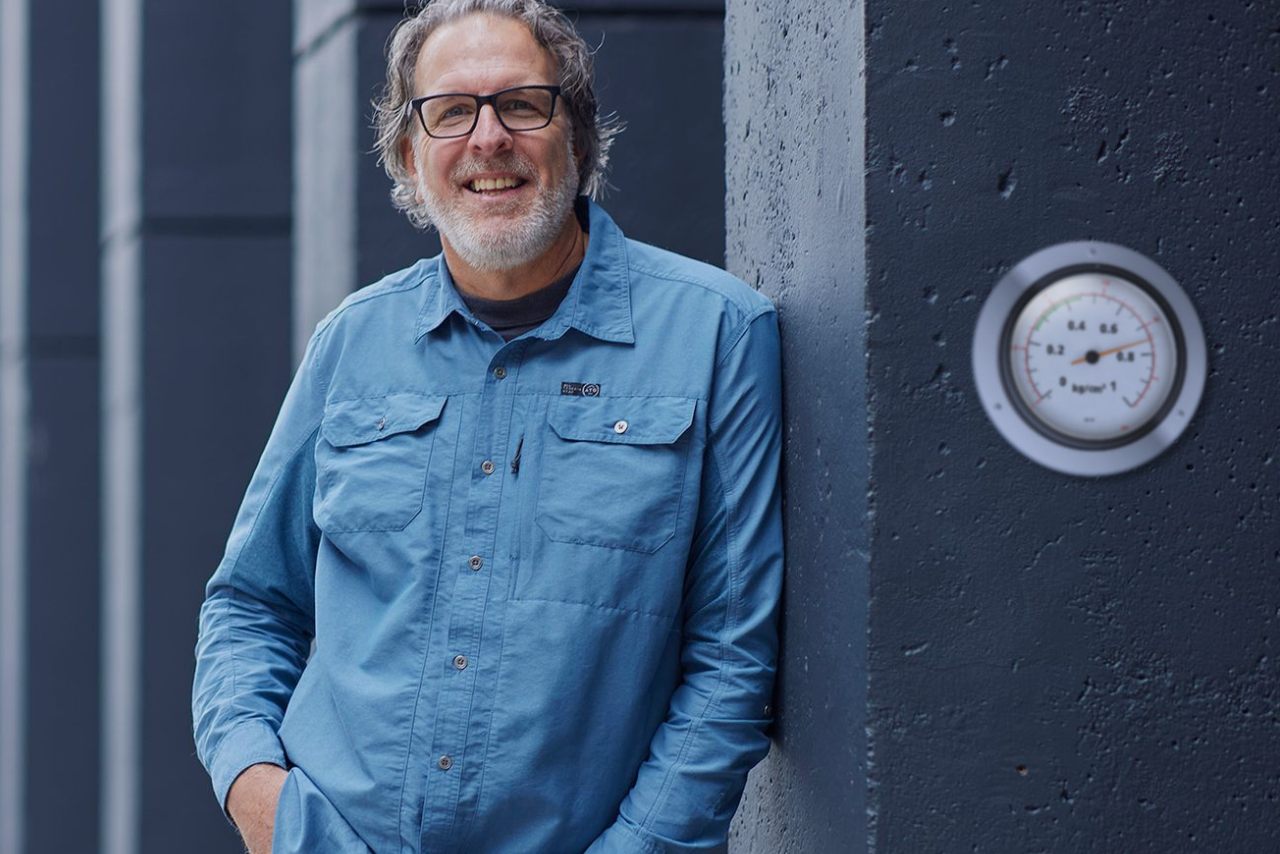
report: 0.75 (kg/cm²)
